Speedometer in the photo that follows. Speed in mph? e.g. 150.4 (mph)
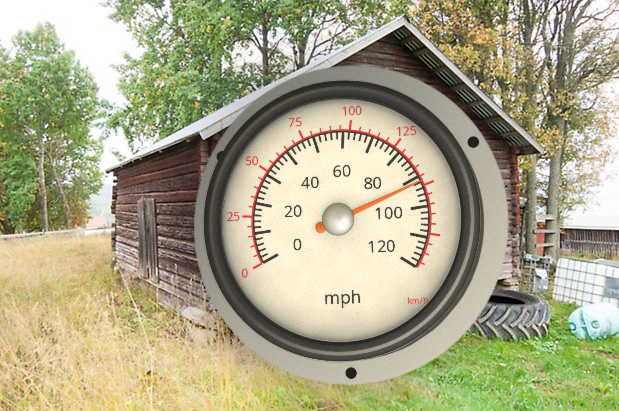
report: 92 (mph)
